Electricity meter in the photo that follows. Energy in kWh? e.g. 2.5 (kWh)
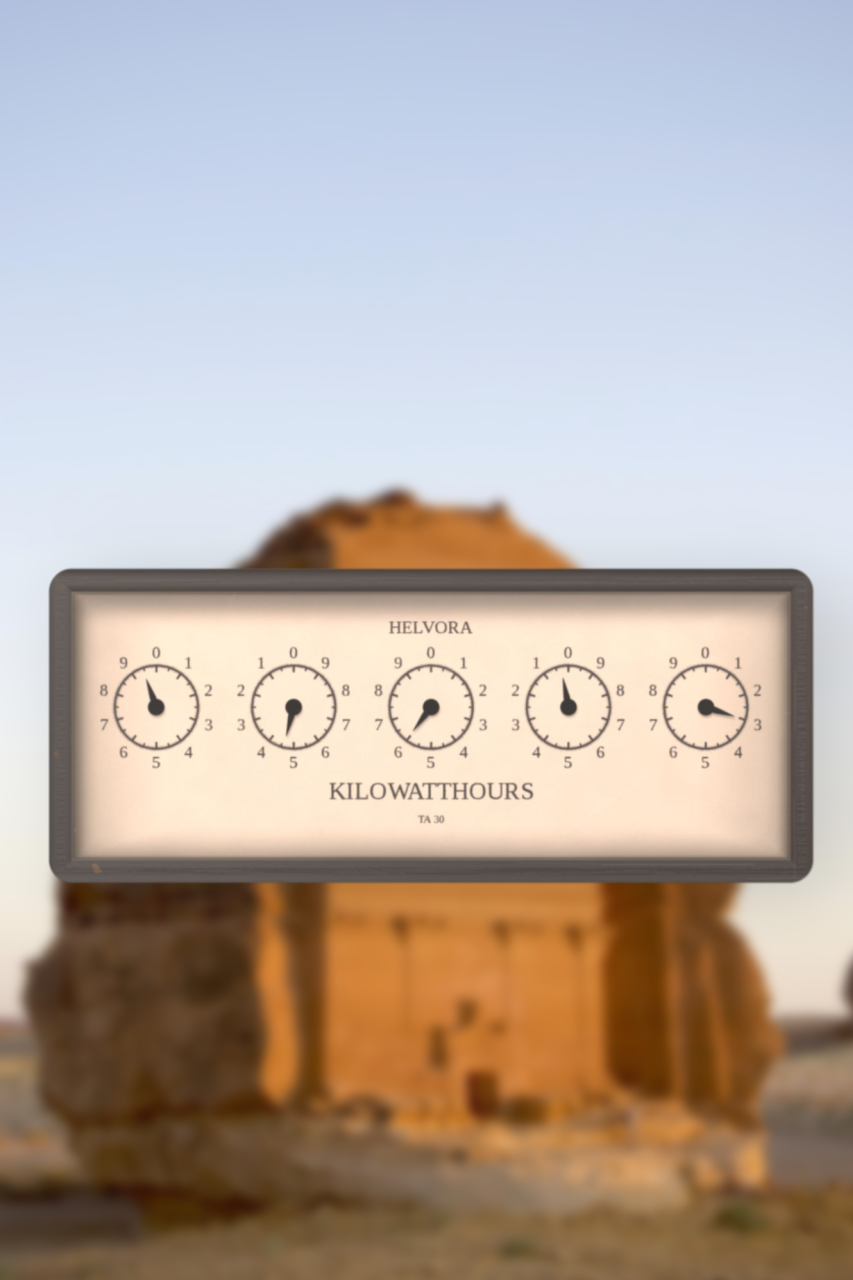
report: 94603 (kWh)
